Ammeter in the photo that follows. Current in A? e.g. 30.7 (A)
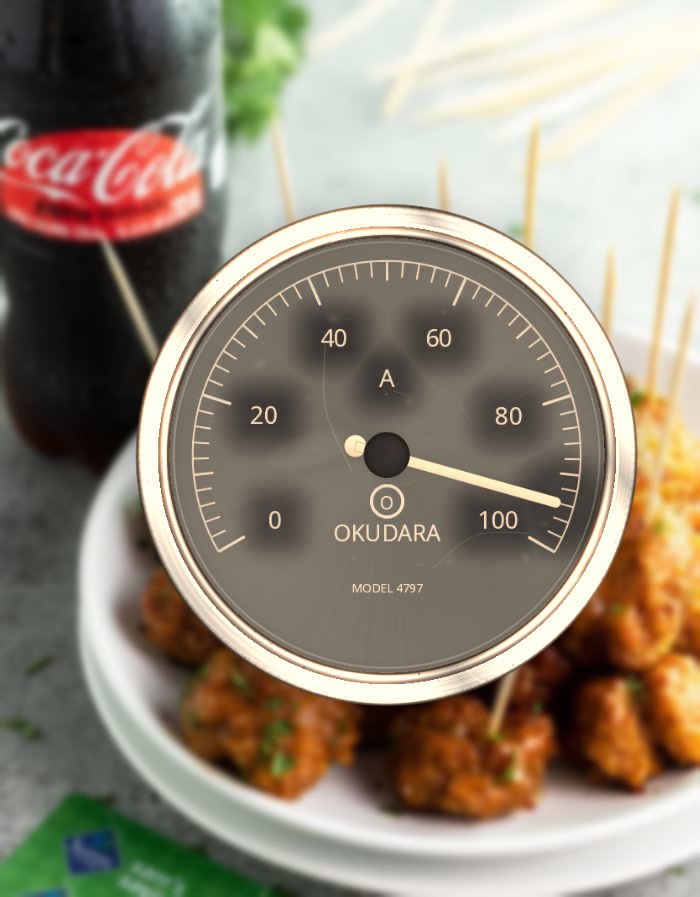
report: 94 (A)
